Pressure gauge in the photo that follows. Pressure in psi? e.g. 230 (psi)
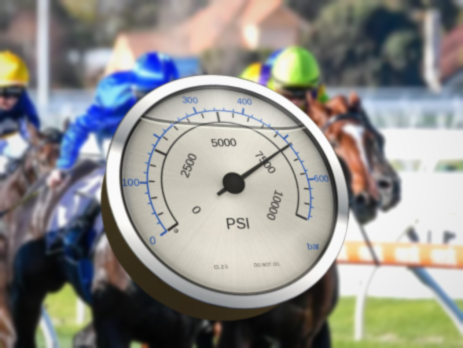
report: 7500 (psi)
